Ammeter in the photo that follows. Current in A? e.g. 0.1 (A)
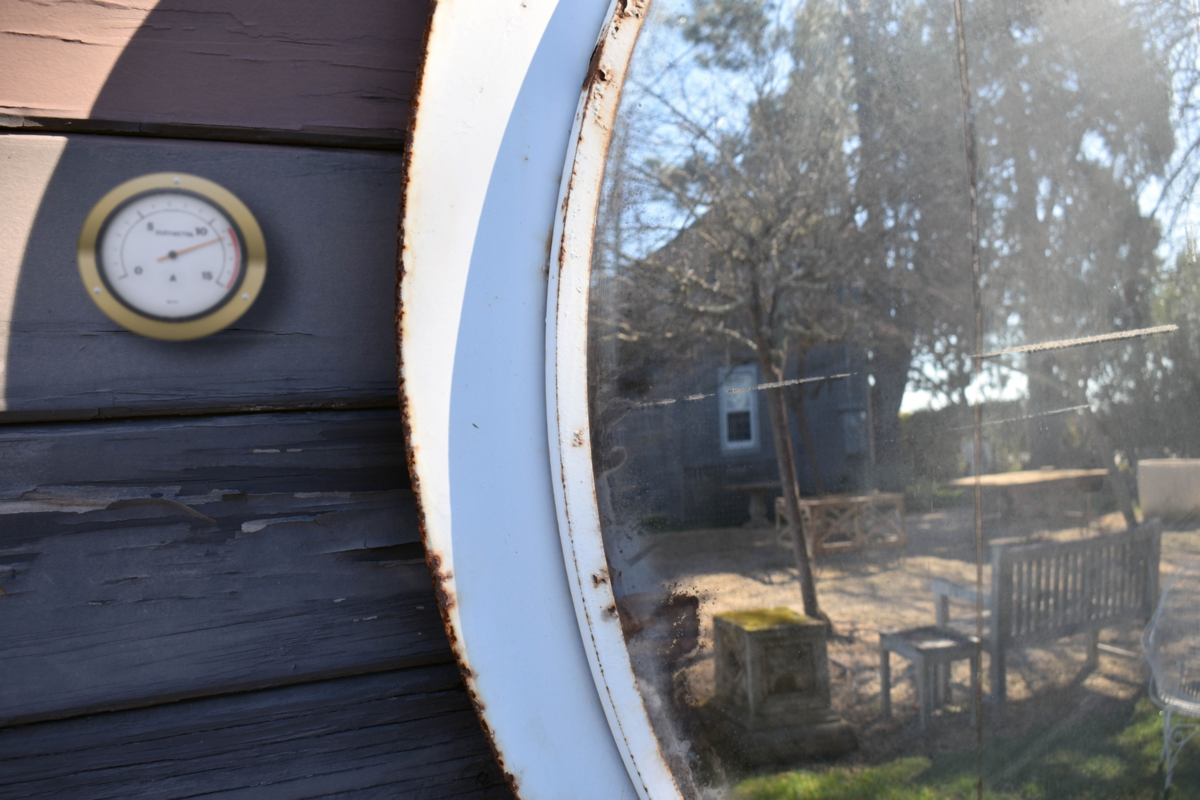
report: 11.5 (A)
